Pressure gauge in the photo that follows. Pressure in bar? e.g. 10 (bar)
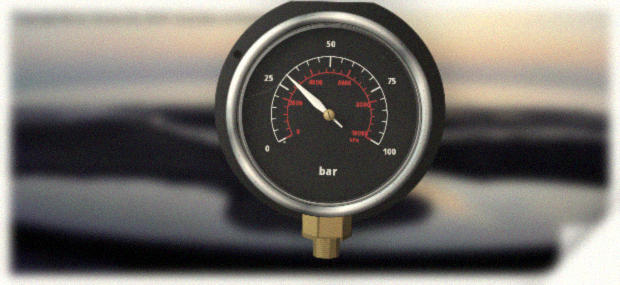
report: 30 (bar)
